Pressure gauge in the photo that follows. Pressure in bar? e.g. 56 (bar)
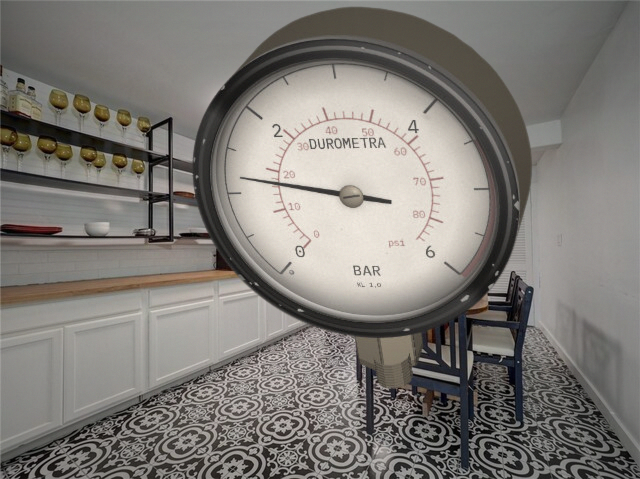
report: 1.25 (bar)
